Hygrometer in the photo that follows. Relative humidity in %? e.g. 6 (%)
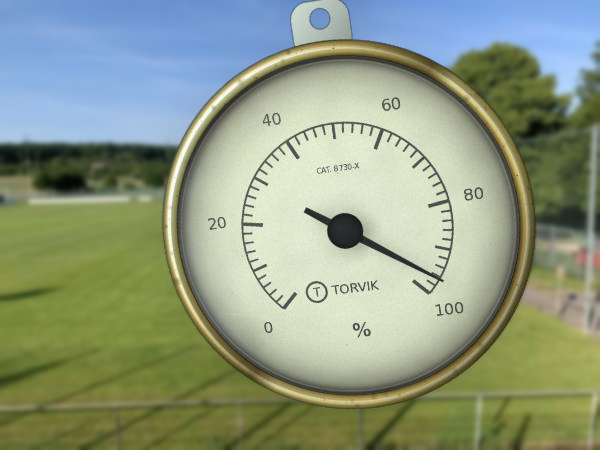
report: 96 (%)
